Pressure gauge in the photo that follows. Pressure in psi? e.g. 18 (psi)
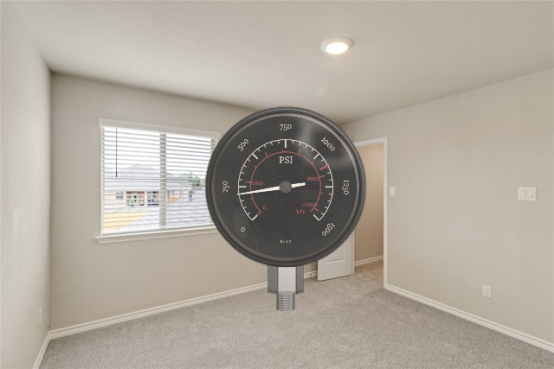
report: 200 (psi)
